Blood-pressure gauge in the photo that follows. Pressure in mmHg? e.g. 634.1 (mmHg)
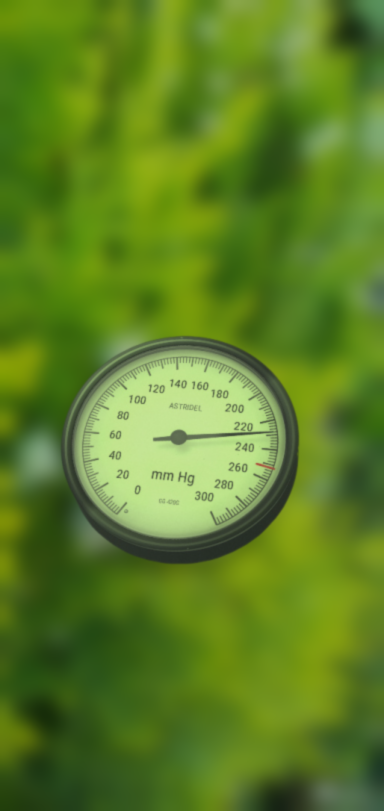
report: 230 (mmHg)
